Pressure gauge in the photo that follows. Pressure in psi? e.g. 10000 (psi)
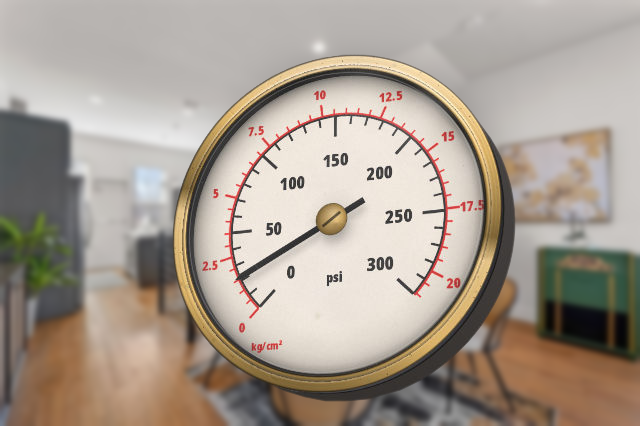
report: 20 (psi)
